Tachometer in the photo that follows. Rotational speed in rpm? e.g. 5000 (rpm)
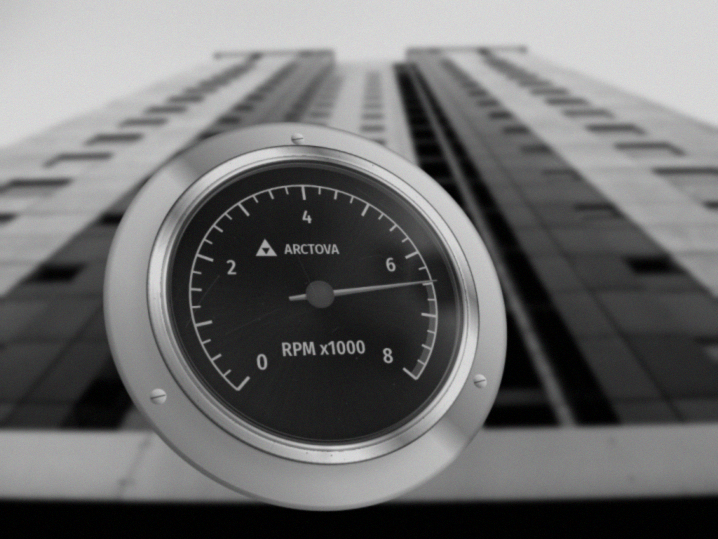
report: 6500 (rpm)
